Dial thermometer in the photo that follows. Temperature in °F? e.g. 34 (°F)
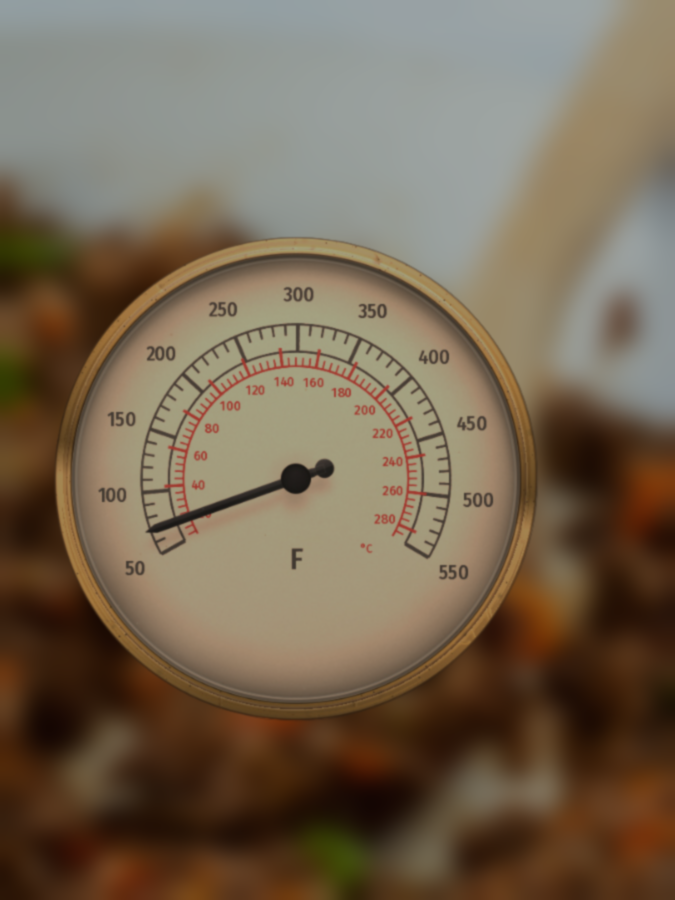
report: 70 (°F)
